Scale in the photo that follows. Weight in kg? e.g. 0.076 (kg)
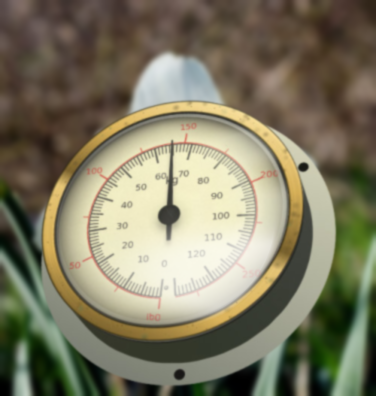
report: 65 (kg)
